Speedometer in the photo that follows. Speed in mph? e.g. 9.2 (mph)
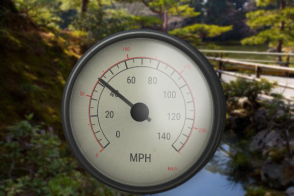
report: 42.5 (mph)
